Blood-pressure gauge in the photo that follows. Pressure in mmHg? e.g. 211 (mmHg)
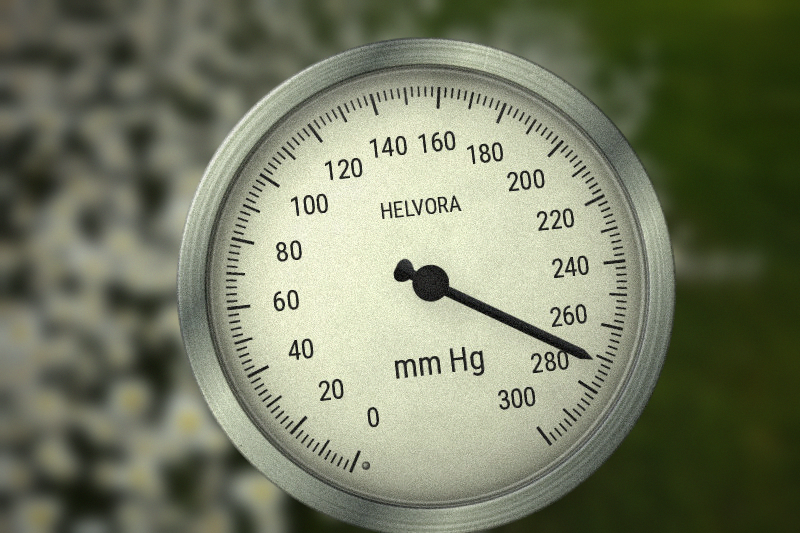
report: 272 (mmHg)
